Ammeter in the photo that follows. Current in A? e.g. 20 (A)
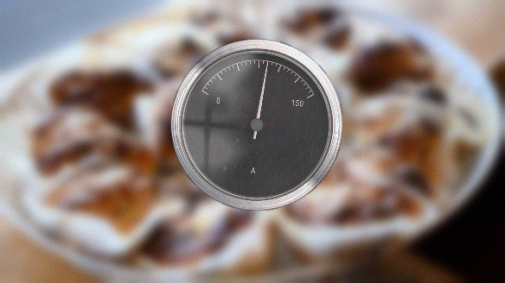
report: 85 (A)
